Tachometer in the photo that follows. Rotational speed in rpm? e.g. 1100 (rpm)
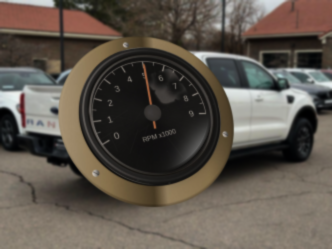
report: 5000 (rpm)
